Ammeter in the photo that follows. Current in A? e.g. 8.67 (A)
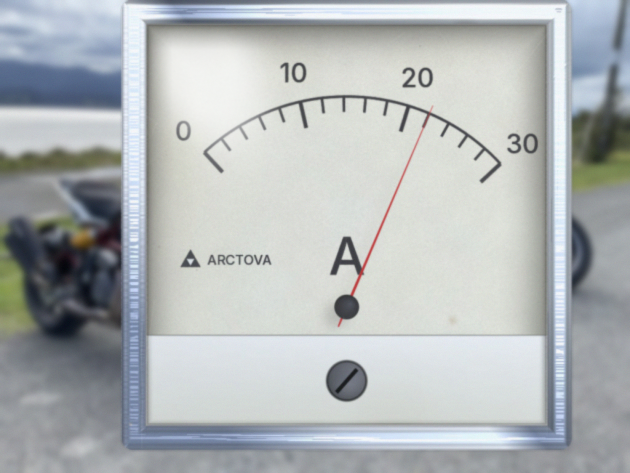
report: 22 (A)
